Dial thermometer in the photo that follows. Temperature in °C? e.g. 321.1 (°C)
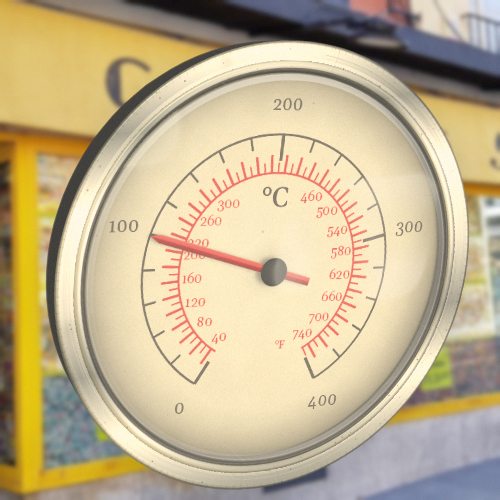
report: 100 (°C)
